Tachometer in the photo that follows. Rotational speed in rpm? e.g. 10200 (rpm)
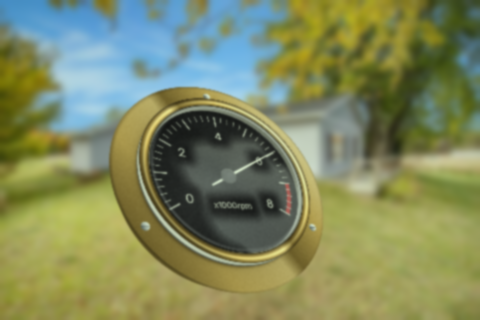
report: 6000 (rpm)
